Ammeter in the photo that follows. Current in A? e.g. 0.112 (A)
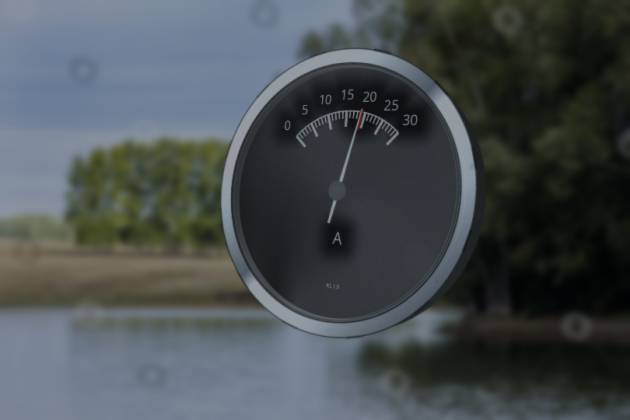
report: 20 (A)
